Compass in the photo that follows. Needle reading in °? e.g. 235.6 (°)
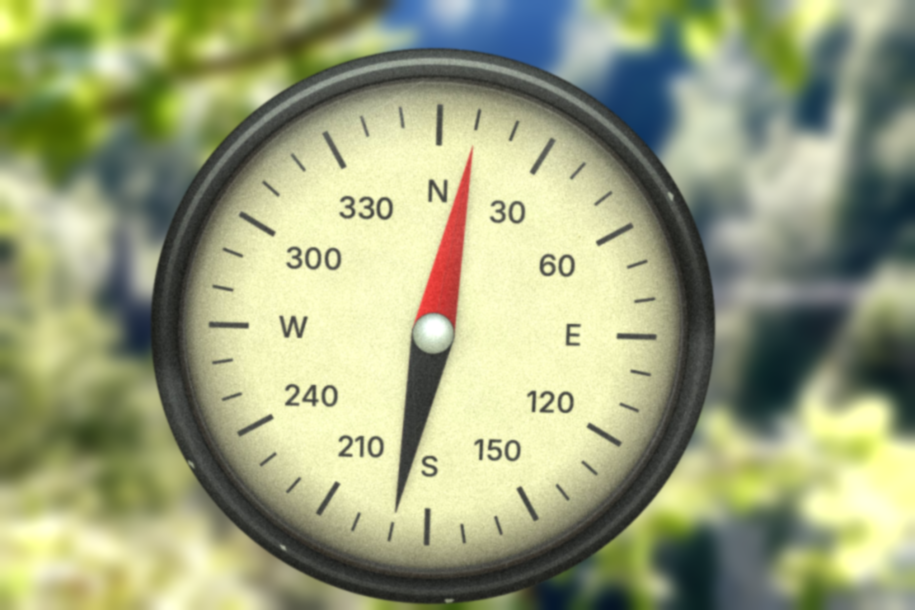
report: 10 (°)
